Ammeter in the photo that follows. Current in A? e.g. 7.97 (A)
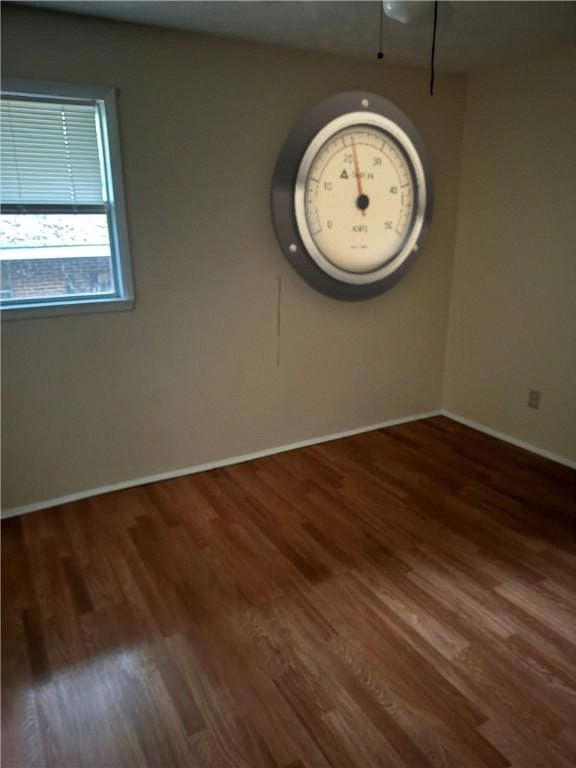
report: 22 (A)
